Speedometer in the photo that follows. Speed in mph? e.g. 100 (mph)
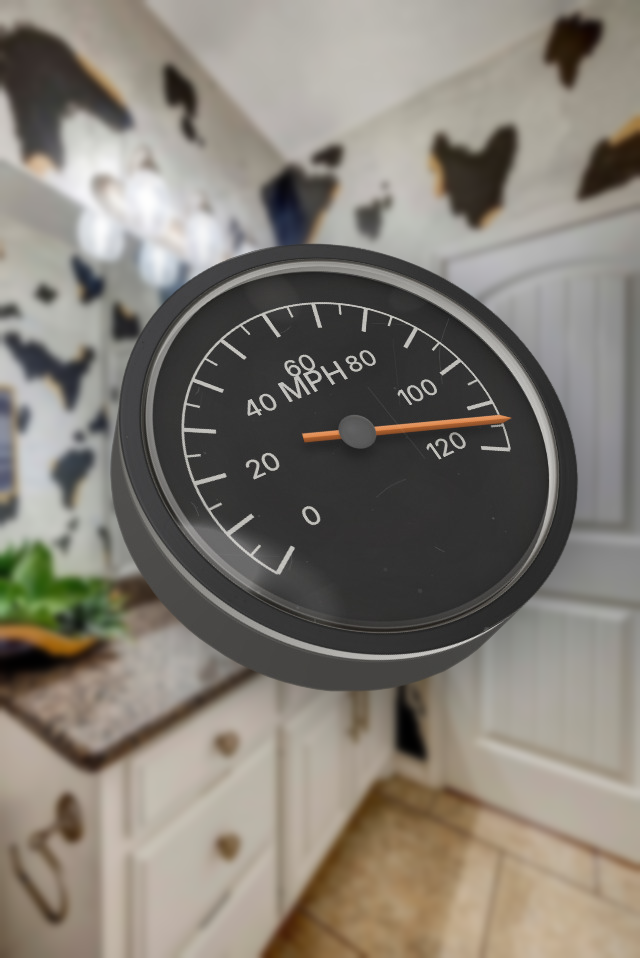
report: 115 (mph)
